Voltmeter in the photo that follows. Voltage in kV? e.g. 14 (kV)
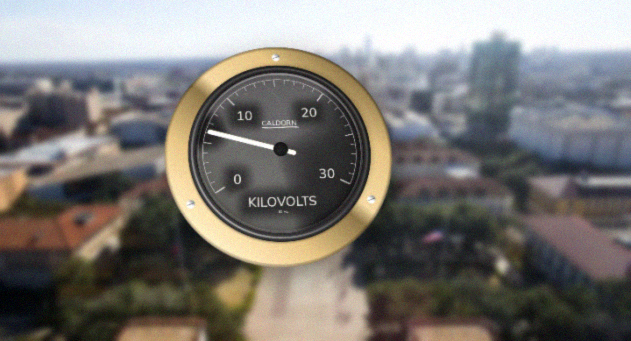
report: 6 (kV)
